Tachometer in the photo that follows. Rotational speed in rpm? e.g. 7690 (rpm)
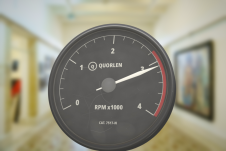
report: 3100 (rpm)
